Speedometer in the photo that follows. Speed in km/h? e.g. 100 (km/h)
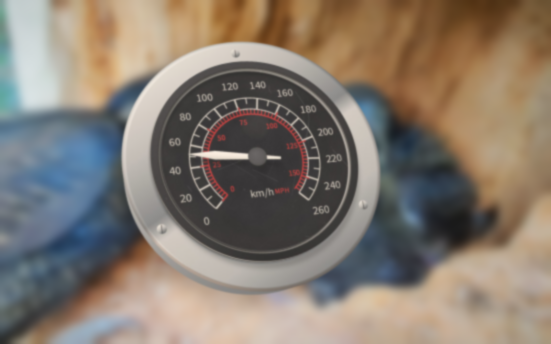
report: 50 (km/h)
